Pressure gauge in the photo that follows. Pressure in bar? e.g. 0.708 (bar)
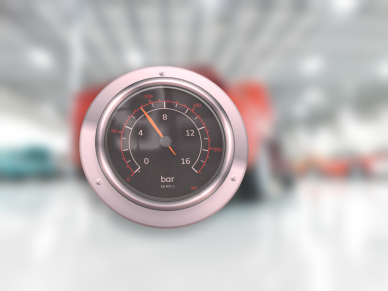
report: 6 (bar)
